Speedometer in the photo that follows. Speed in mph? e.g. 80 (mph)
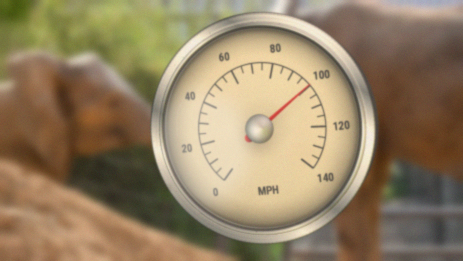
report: 100 (mph)
